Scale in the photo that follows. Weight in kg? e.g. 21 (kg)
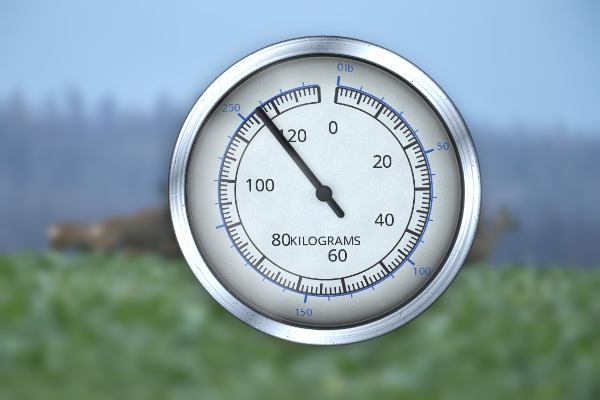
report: 117 (kg)
